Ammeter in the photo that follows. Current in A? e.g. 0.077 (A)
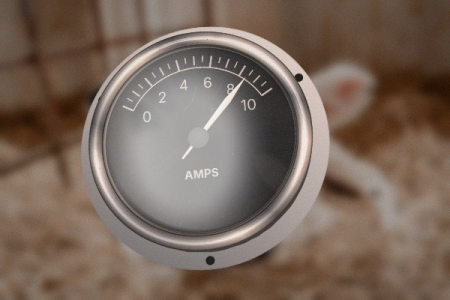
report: 8.5 (A)
